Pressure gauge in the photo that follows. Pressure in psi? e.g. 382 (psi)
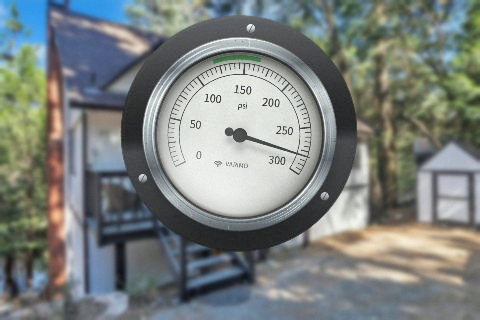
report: 280 (psi)
